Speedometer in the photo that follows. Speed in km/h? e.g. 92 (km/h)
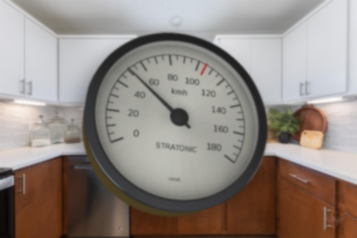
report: 50 (km/h)
